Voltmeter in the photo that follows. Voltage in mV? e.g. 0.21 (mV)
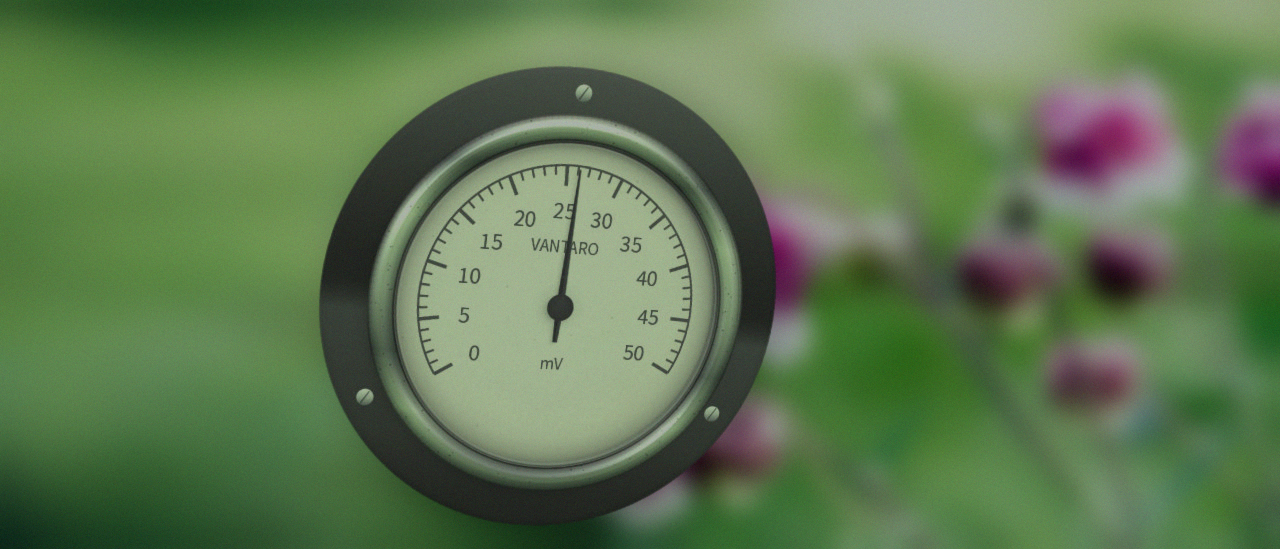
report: 26 (mV)
